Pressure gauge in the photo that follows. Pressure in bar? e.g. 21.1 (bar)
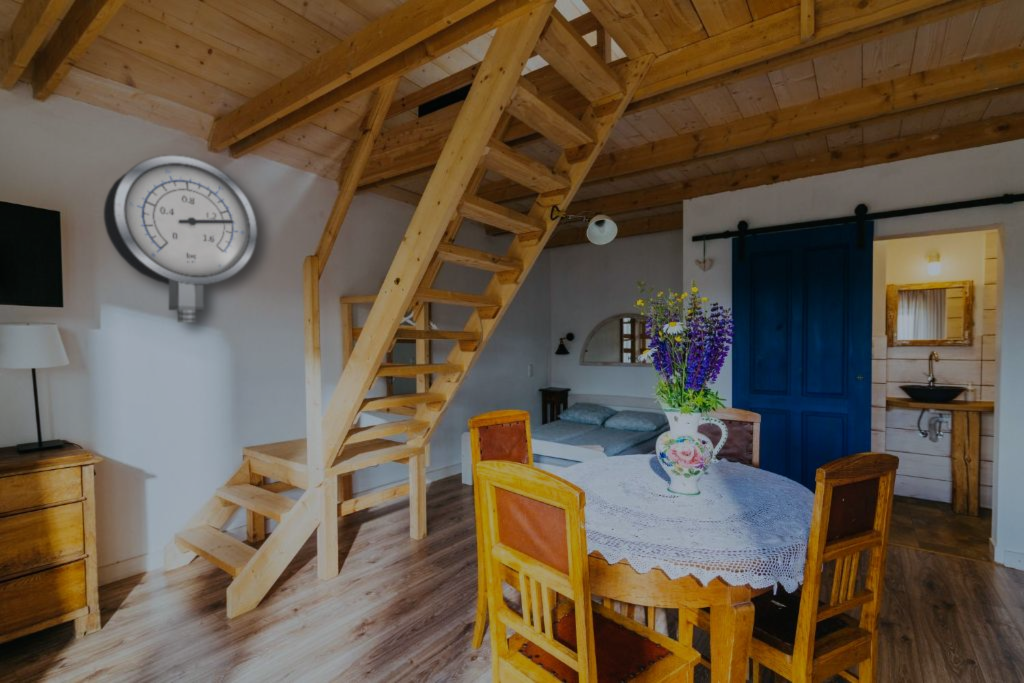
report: 1.3 (bar)
